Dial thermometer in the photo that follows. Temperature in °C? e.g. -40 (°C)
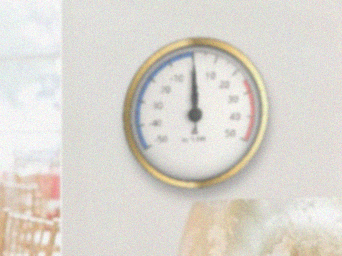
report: 0 (°C)
